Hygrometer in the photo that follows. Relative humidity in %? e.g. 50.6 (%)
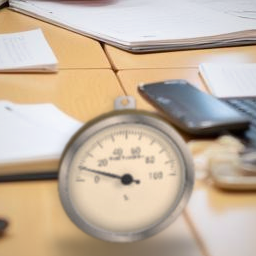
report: 10 (%)
